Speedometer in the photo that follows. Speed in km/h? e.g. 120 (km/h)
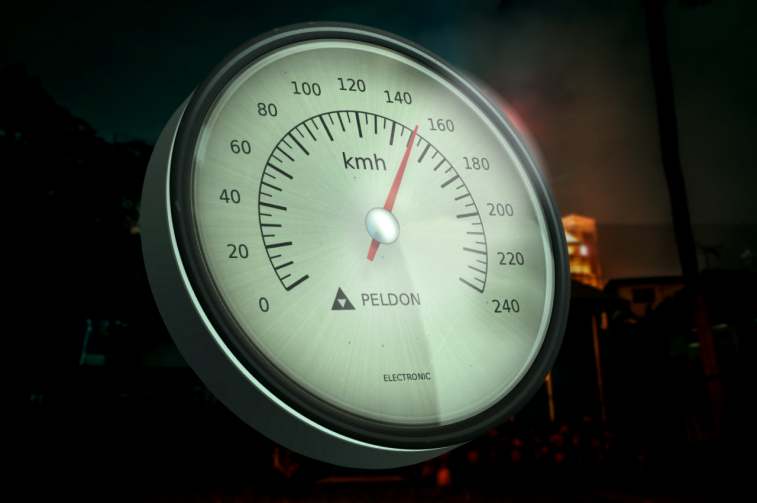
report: 150 (km/h)
